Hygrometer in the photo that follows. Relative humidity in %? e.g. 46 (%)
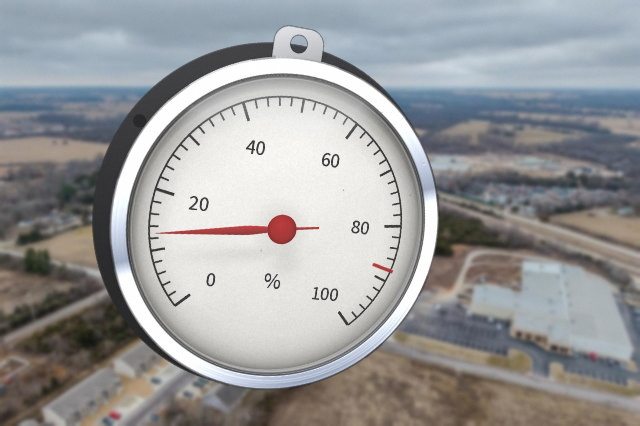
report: 13 (%)
